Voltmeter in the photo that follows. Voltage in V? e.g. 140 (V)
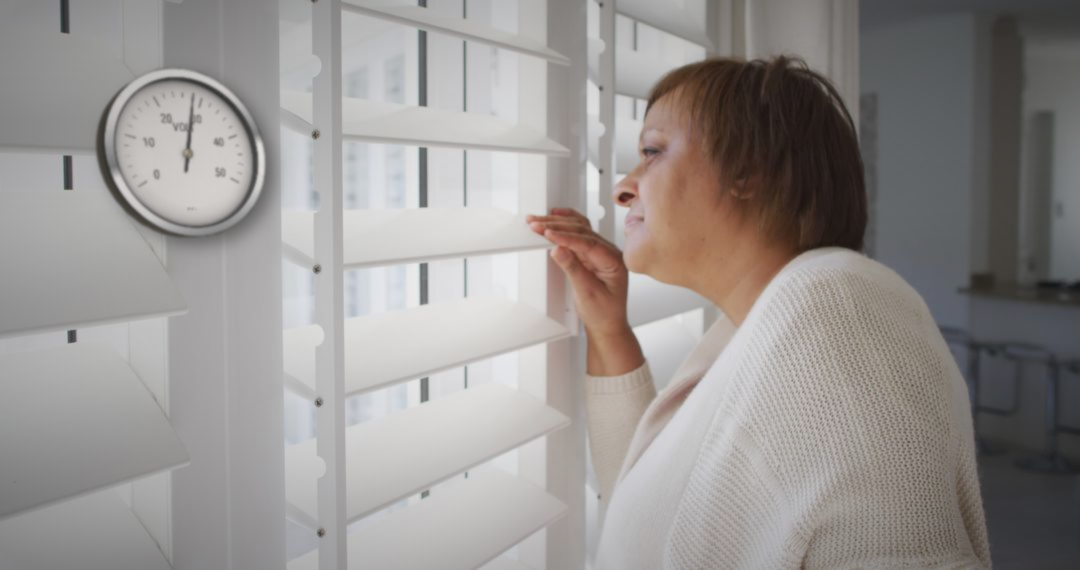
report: 28 (V)
